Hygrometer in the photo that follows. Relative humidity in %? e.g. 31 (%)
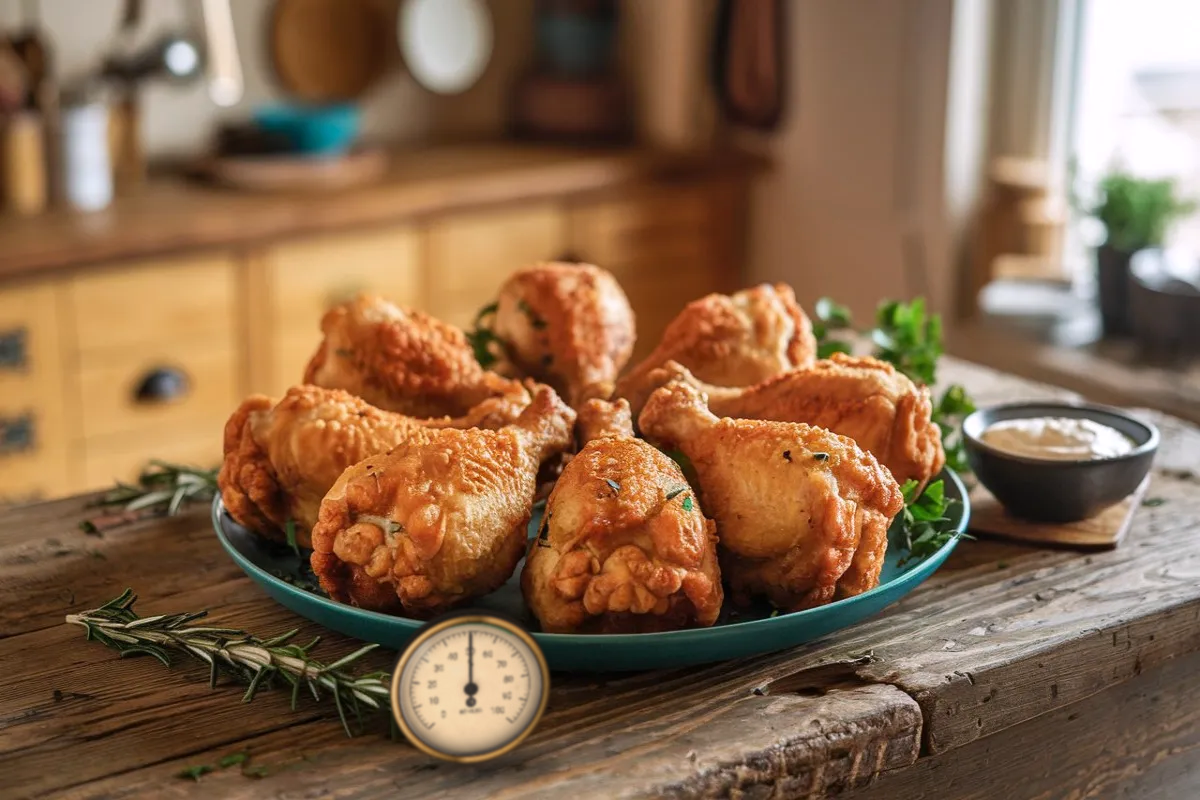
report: 50 (%)
